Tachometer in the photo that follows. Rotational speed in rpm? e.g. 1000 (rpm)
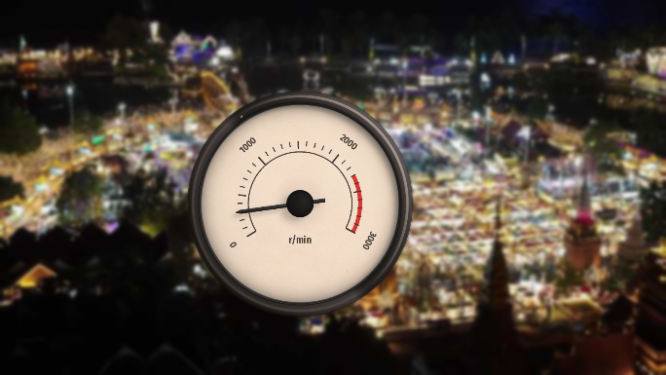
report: 300 (rpm)
